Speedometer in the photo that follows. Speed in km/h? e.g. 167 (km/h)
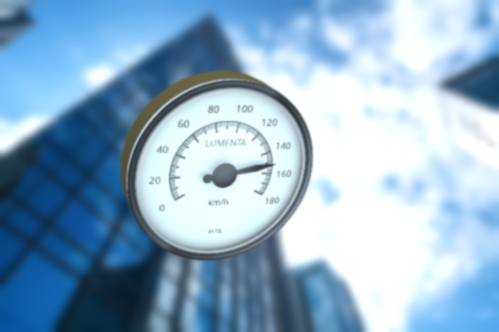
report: 150 (km/h)
